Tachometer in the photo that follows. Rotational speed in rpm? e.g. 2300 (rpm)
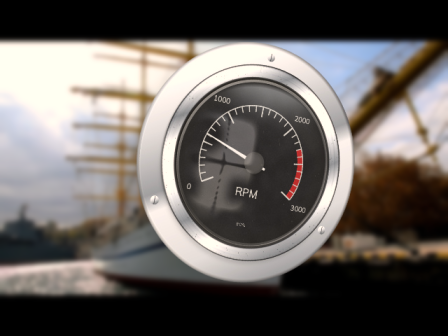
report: 600 (rpm)
